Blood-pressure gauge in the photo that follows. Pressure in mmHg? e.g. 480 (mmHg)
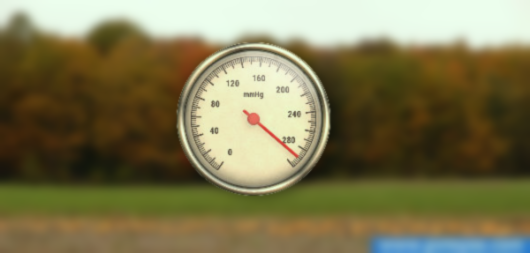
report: 290 (mmHg)
